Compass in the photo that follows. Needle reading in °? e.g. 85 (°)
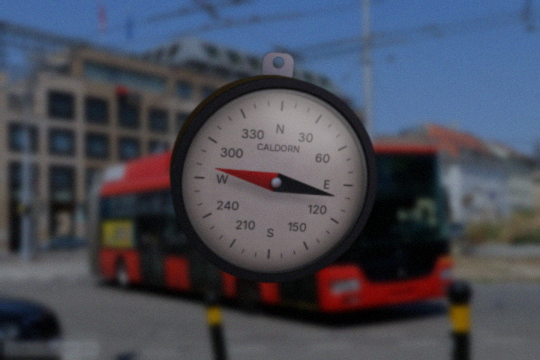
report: 280 (°)
